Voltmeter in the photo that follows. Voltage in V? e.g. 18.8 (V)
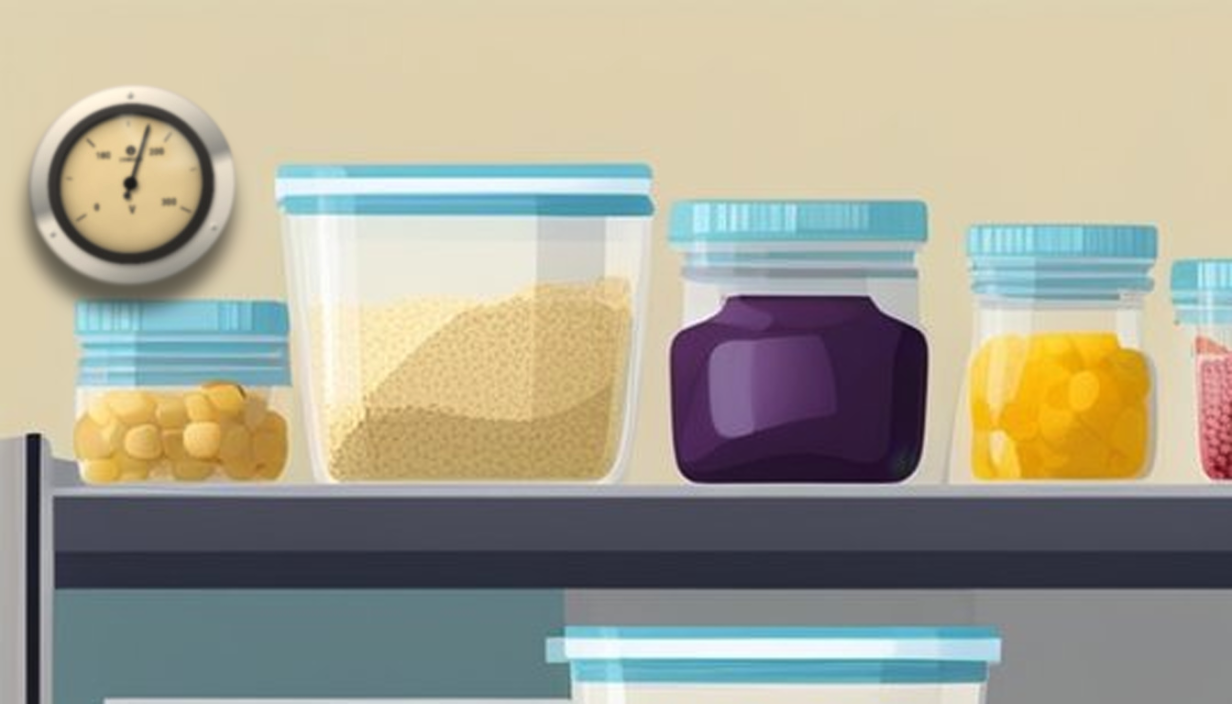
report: 175 (V)
